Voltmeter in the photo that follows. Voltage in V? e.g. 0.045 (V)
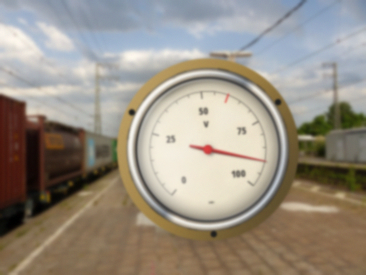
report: 90 (V)
